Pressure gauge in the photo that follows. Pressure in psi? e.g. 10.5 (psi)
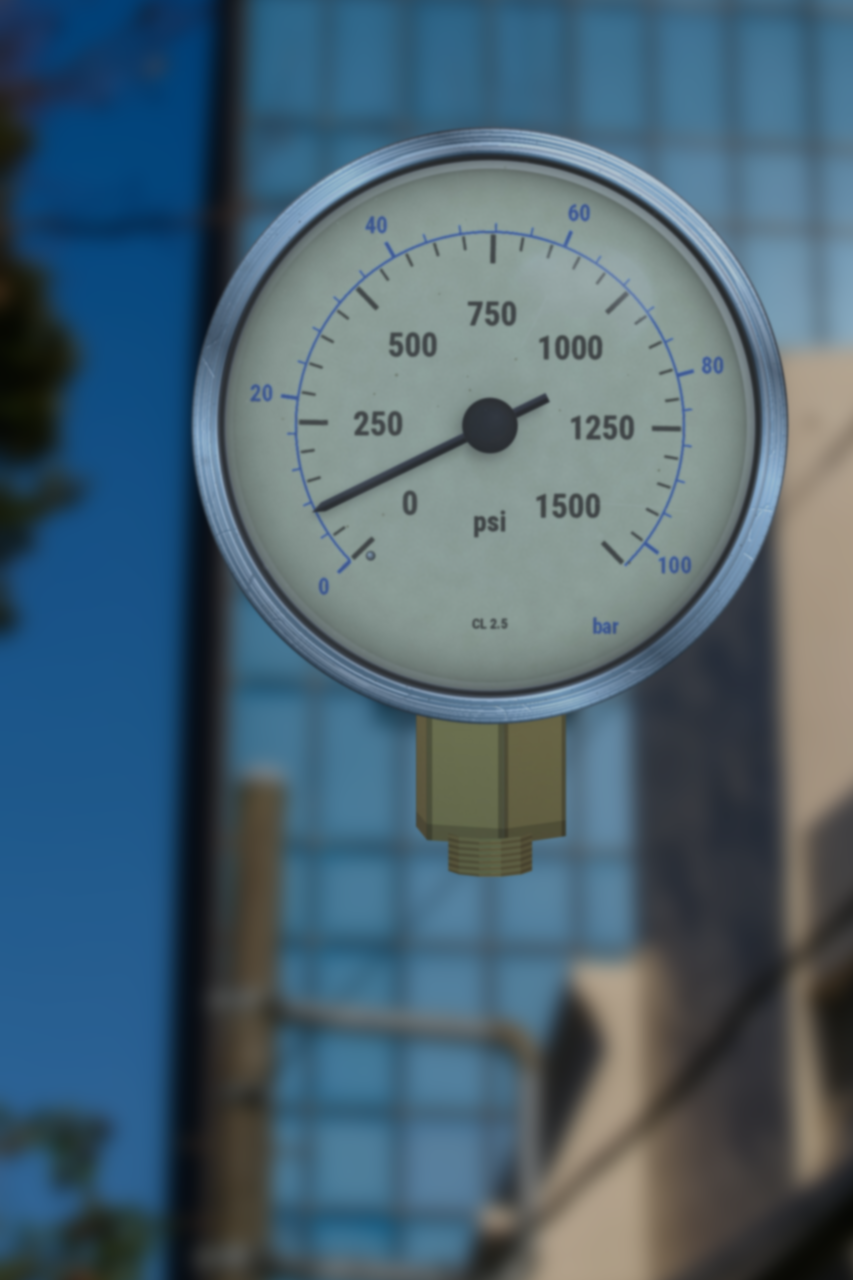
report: 100 (psi)
